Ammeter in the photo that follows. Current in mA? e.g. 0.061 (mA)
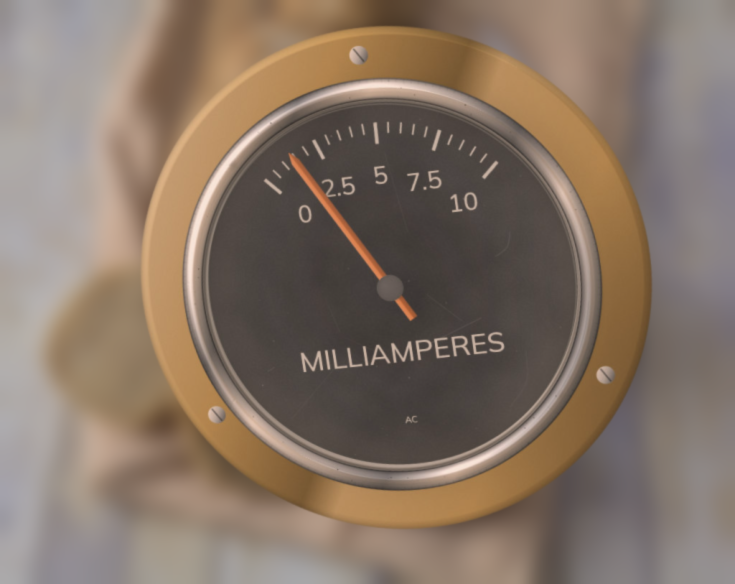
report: 1.5 (mA)
